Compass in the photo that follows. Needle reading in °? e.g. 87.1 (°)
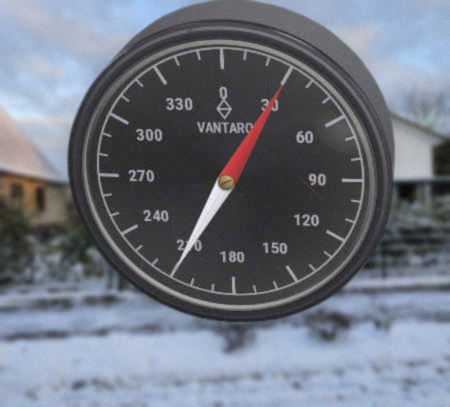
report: 30 (°)
